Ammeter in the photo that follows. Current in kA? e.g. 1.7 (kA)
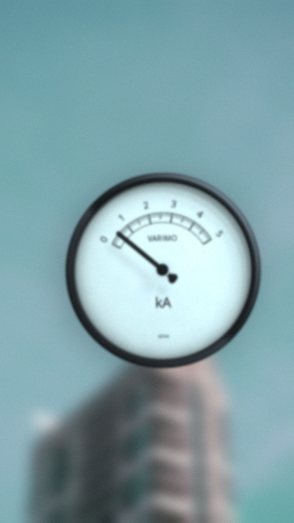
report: 0.5 (kA)
